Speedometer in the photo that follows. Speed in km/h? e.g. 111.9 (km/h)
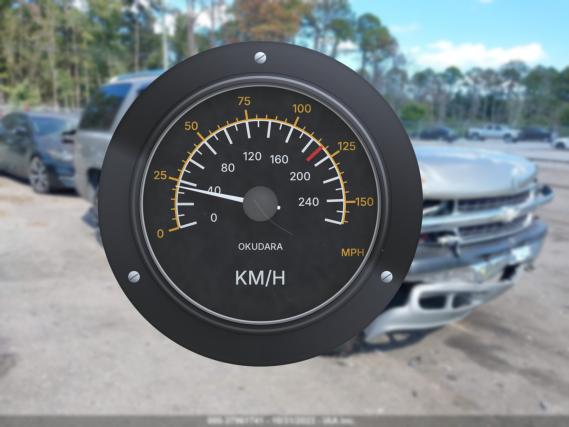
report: 35 (km/h)
